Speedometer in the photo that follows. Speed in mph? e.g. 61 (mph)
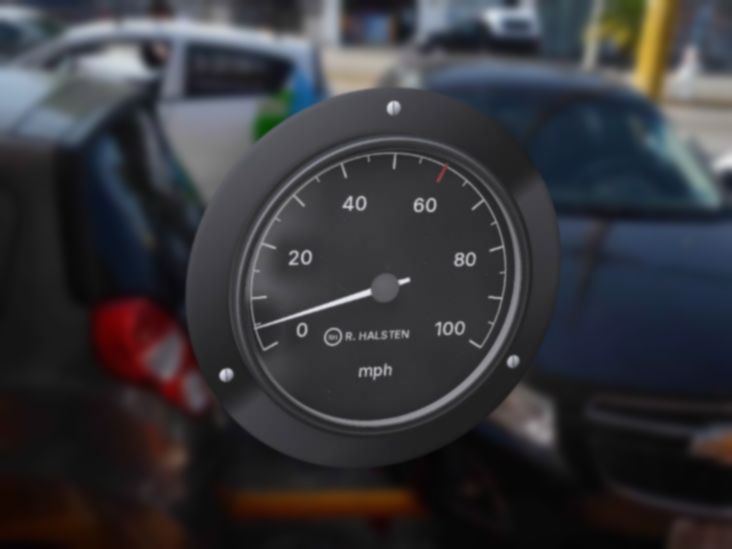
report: 5 (mph)
